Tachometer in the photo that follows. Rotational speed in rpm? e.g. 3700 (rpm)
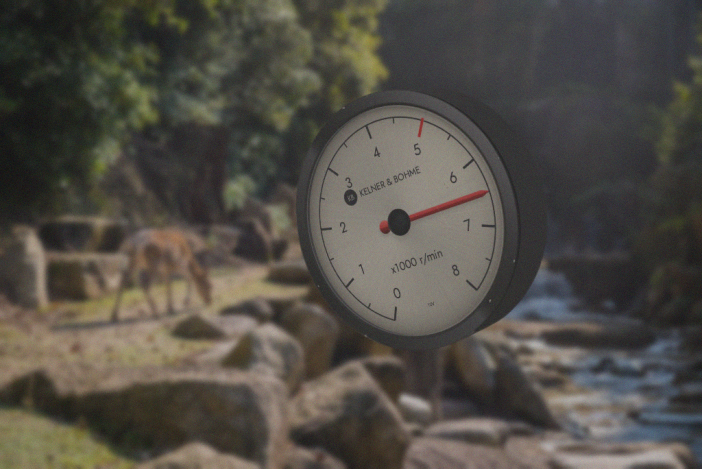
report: 6500 (rpm)
